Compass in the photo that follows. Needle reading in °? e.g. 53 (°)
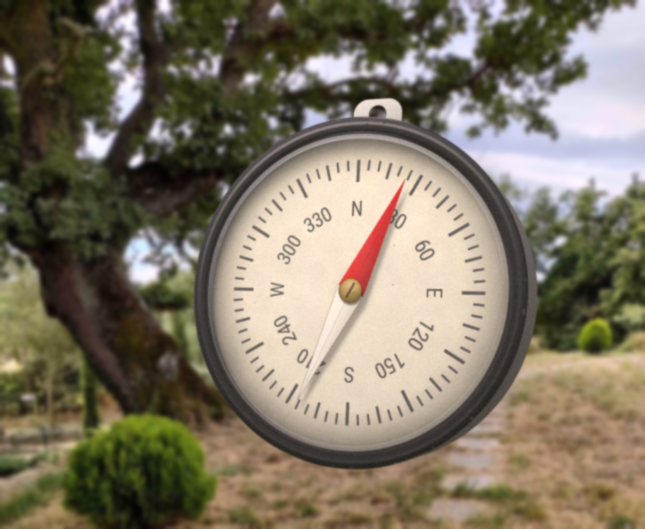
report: 25 (°)
